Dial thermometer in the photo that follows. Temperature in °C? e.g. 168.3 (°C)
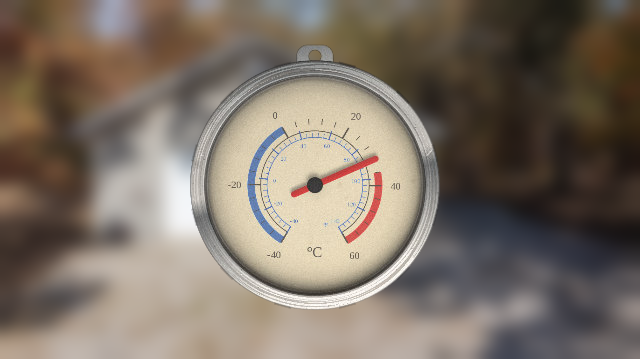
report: 32 (°C)
